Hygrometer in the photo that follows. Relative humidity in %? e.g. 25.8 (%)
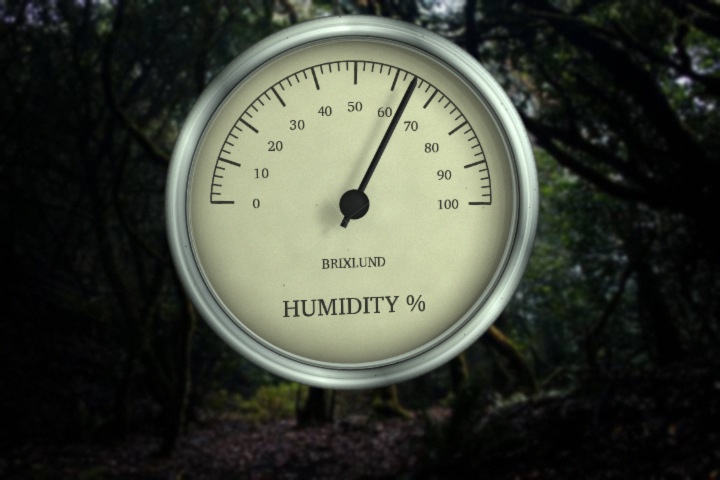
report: 64 (%)
